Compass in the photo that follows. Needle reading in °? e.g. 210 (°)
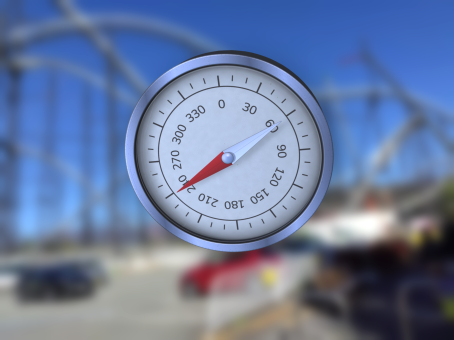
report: 240 (°)
